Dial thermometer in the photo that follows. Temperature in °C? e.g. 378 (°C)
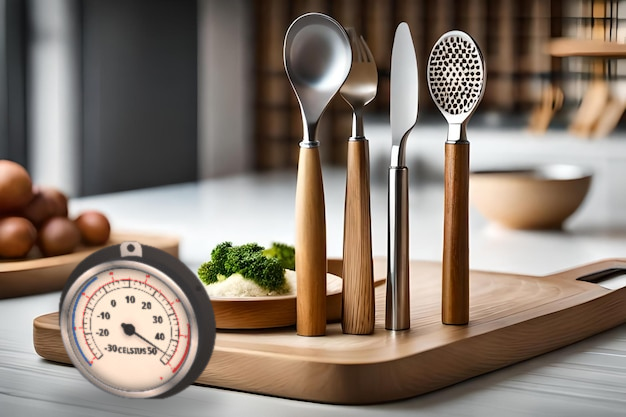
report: 46 (°C)
